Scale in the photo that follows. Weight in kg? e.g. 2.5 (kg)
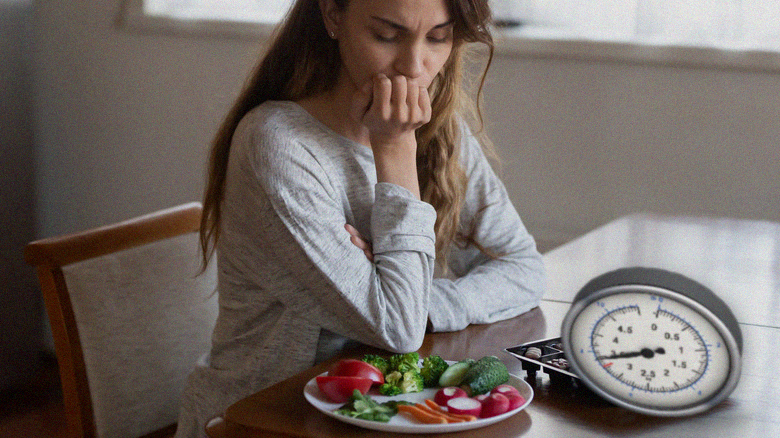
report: 3.5 (kg)
